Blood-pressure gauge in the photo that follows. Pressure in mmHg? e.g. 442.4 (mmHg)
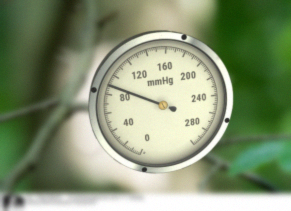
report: 90 (mmHg)
